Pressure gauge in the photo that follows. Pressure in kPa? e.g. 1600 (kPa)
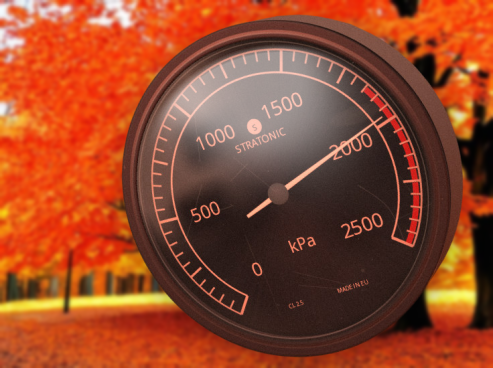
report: 1975 (kPa)
